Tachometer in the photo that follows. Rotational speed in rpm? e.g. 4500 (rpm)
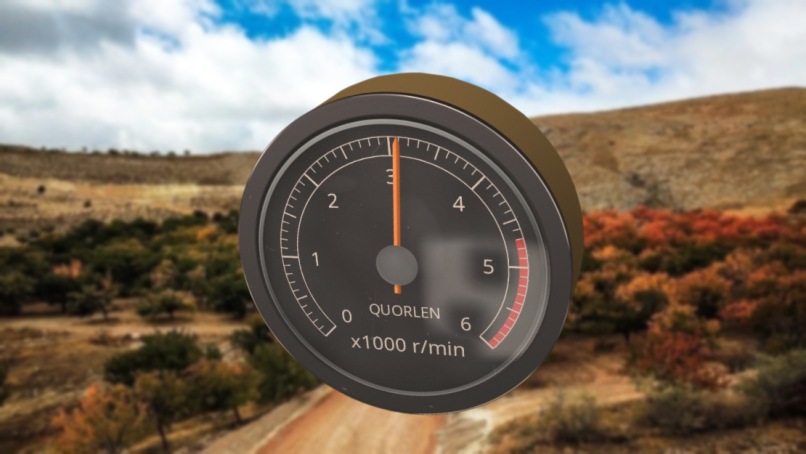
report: 3100 (rpm)
